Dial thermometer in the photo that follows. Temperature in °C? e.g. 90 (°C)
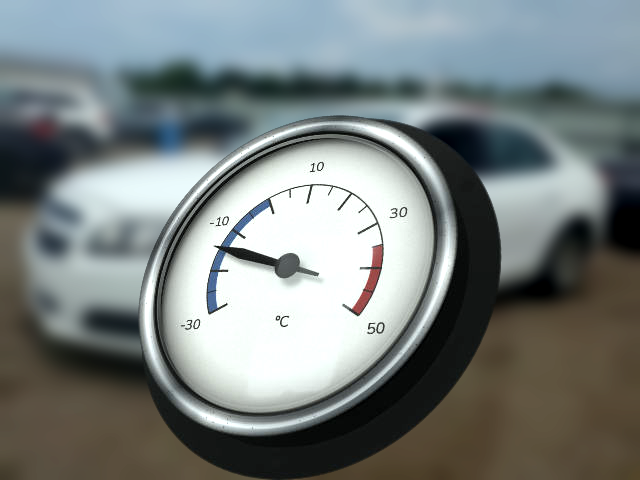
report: -15 (°C)
